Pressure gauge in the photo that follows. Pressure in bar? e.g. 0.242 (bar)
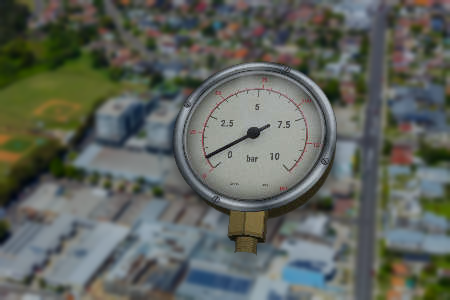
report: 0.5 (bar)
